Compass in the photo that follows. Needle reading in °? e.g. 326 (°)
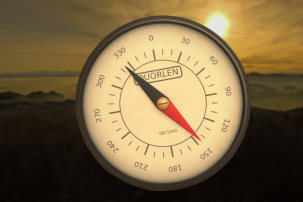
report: 145 (°)
